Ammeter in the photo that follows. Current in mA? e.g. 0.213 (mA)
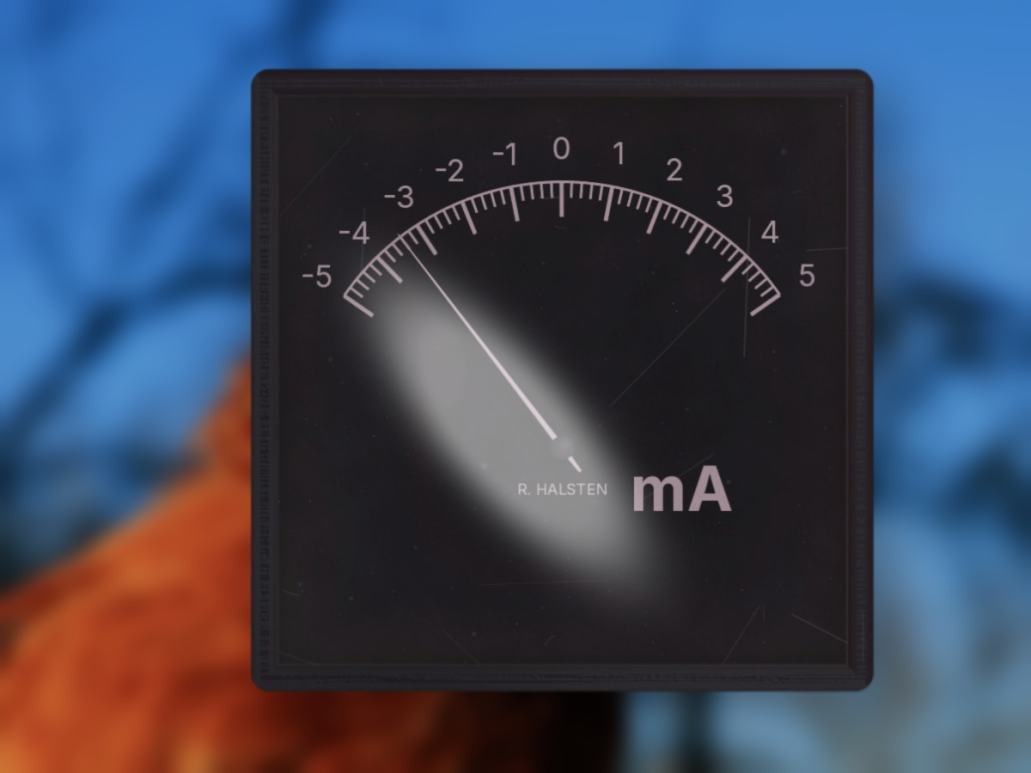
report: -3.4 (mA)
